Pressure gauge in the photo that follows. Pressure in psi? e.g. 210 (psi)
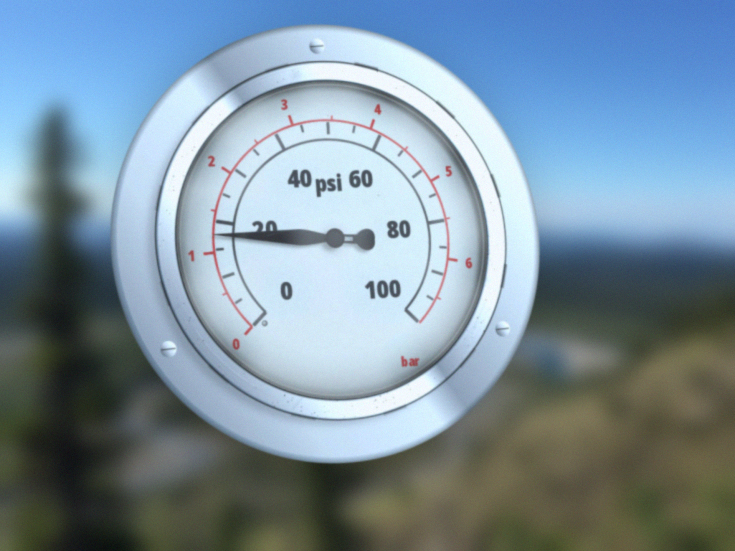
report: 17.5 (psi)
